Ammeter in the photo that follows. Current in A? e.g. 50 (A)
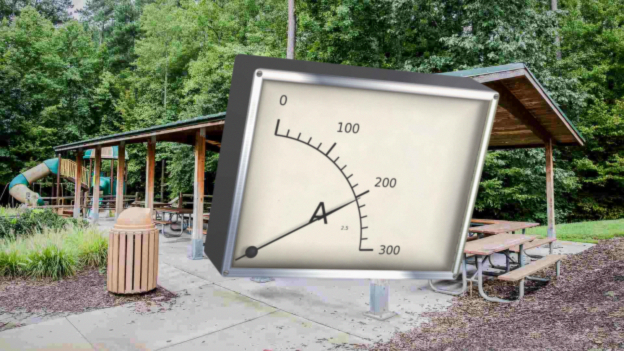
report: 200 (A)
